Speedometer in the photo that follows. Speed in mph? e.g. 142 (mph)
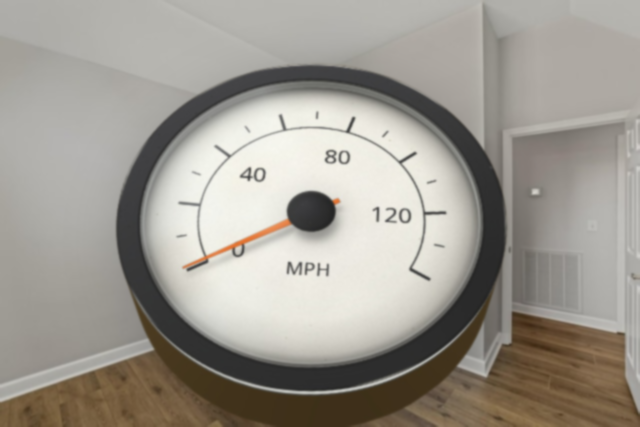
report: 0 (mph)
